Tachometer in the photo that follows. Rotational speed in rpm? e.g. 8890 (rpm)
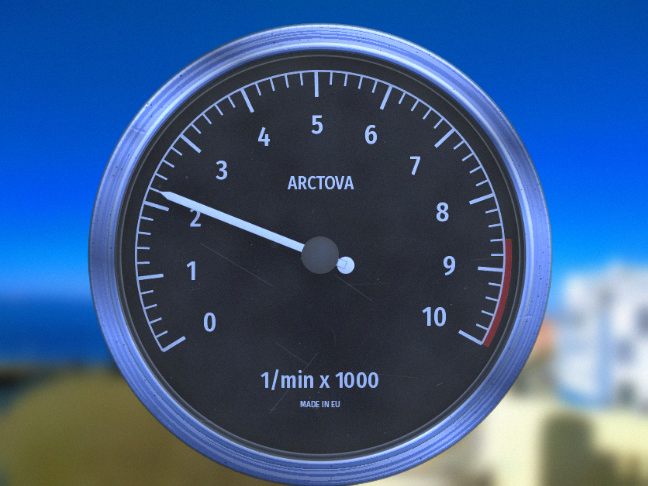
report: 2200 (rpm)
